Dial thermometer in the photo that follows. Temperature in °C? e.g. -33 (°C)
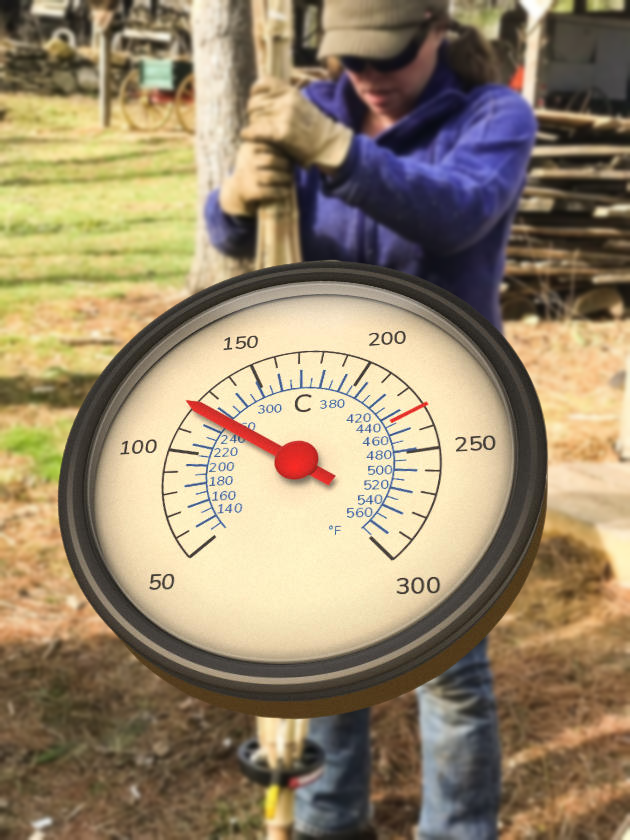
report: 120 (°C)
